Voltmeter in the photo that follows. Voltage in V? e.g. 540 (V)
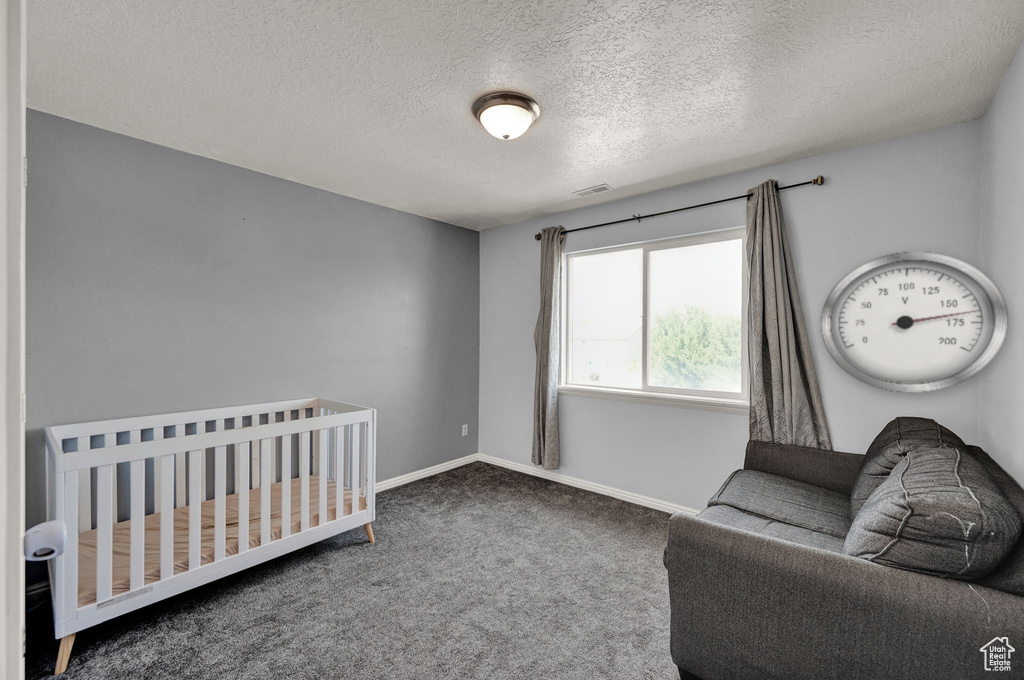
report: 165 (V)
